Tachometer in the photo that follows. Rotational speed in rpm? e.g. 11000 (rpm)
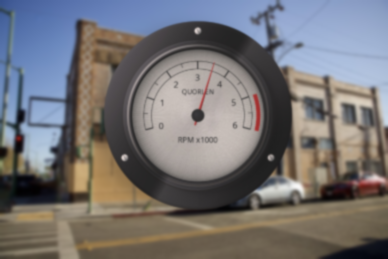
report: 3500 (rpm)
